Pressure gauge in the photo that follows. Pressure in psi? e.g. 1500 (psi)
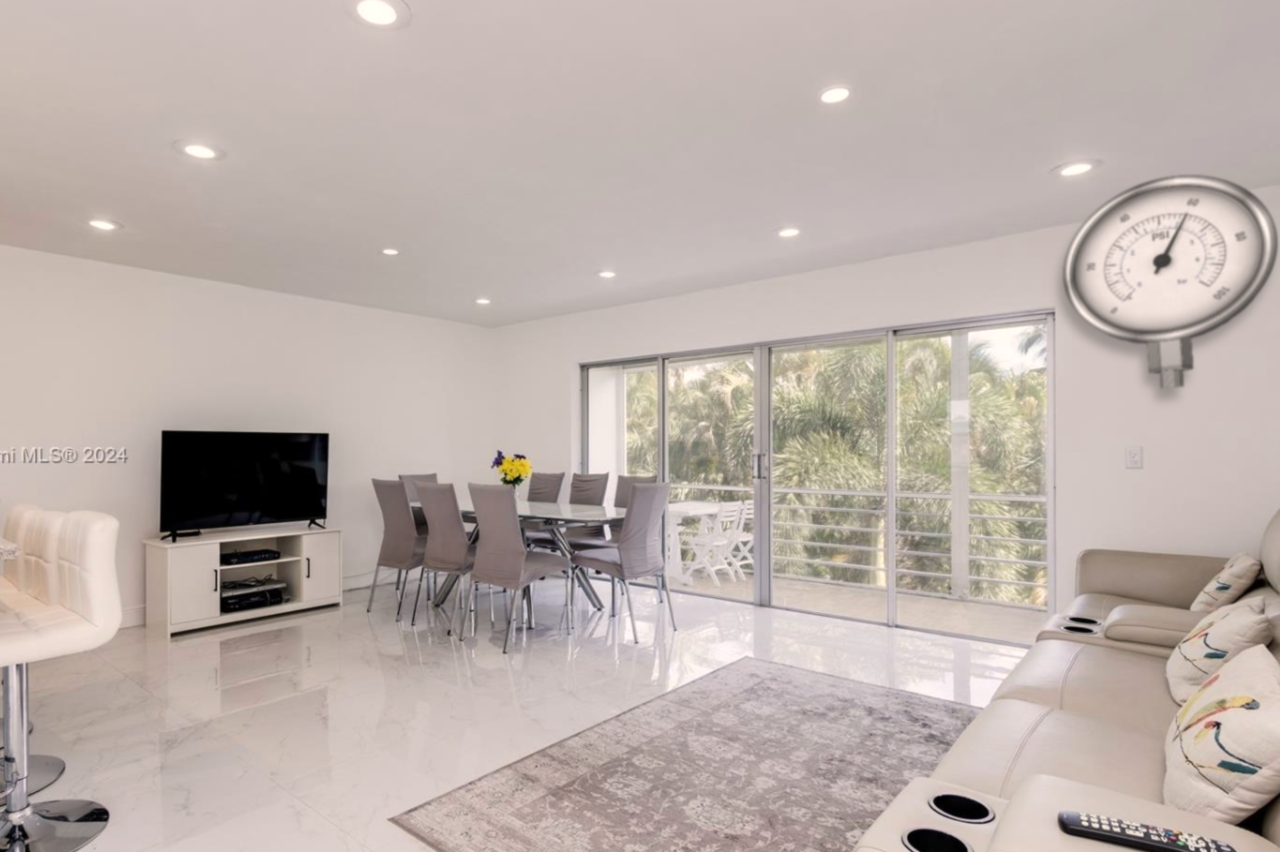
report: 60 (psi)
